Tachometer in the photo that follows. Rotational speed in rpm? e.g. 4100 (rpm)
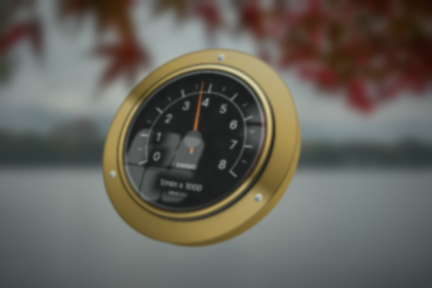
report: 3750 (rpm)
